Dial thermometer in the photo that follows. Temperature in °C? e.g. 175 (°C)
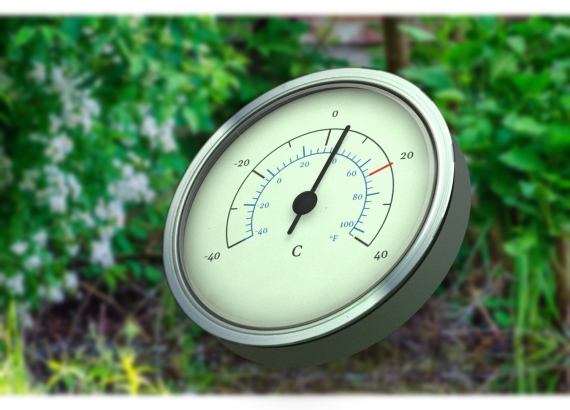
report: 5 (°C)
